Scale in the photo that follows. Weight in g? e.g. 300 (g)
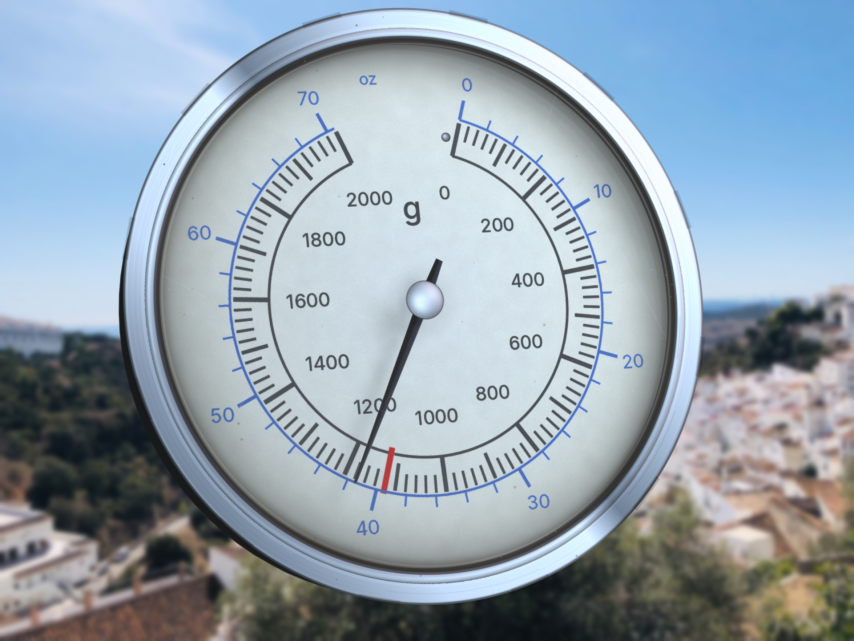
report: 1180 (g)
